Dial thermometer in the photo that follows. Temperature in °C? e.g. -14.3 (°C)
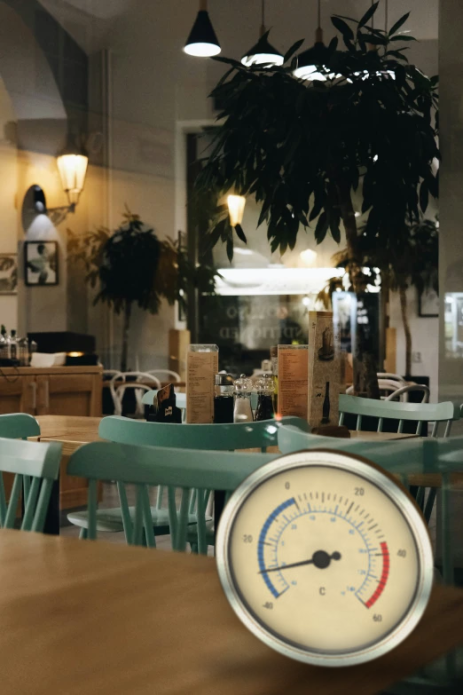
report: -30 (°C)
